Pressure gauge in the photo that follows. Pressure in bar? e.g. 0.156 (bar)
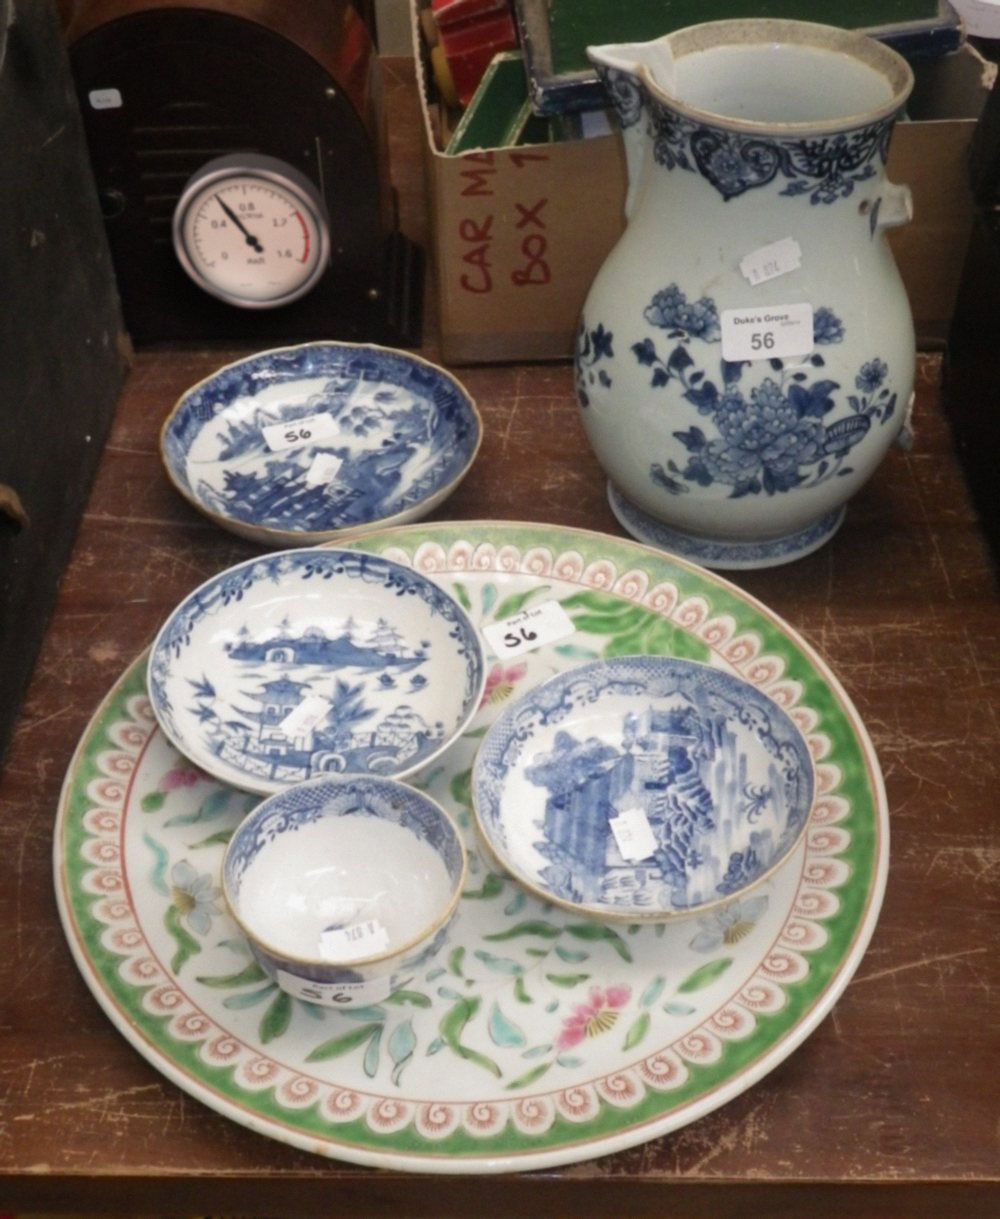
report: 0.6 (bar)
